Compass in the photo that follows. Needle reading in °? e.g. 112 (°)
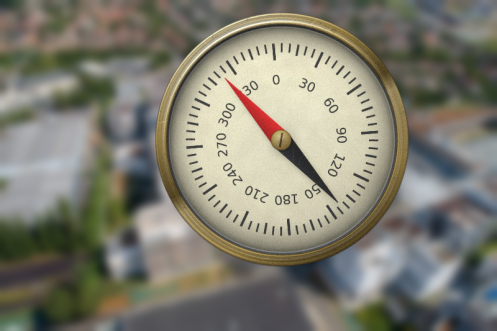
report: 322.5 (°)
